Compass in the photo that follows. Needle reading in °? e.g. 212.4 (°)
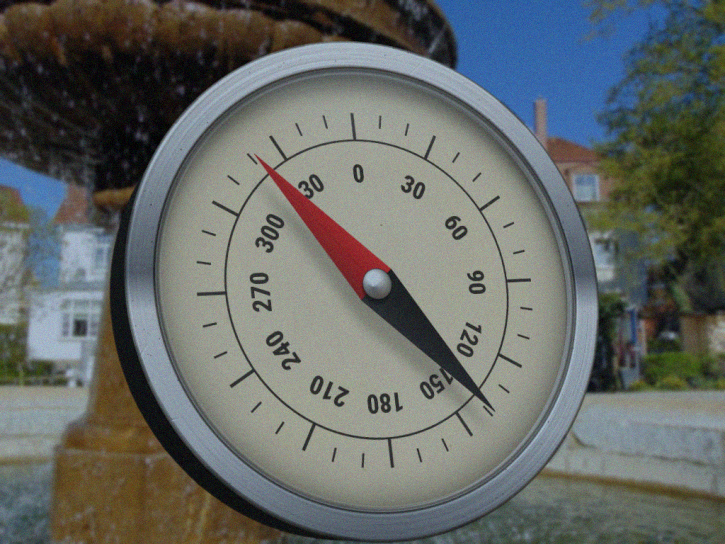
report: 320 (°)
